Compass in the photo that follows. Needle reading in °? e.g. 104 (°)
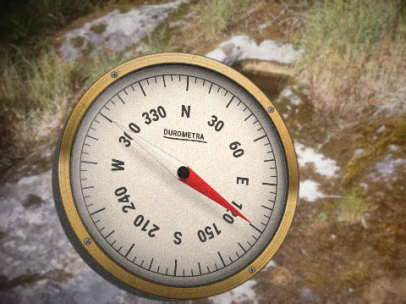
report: 120 (°)
